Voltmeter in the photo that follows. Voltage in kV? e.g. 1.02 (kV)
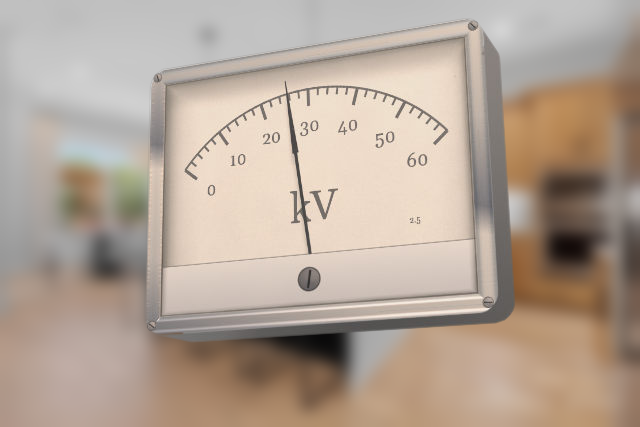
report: 26 (kV)
